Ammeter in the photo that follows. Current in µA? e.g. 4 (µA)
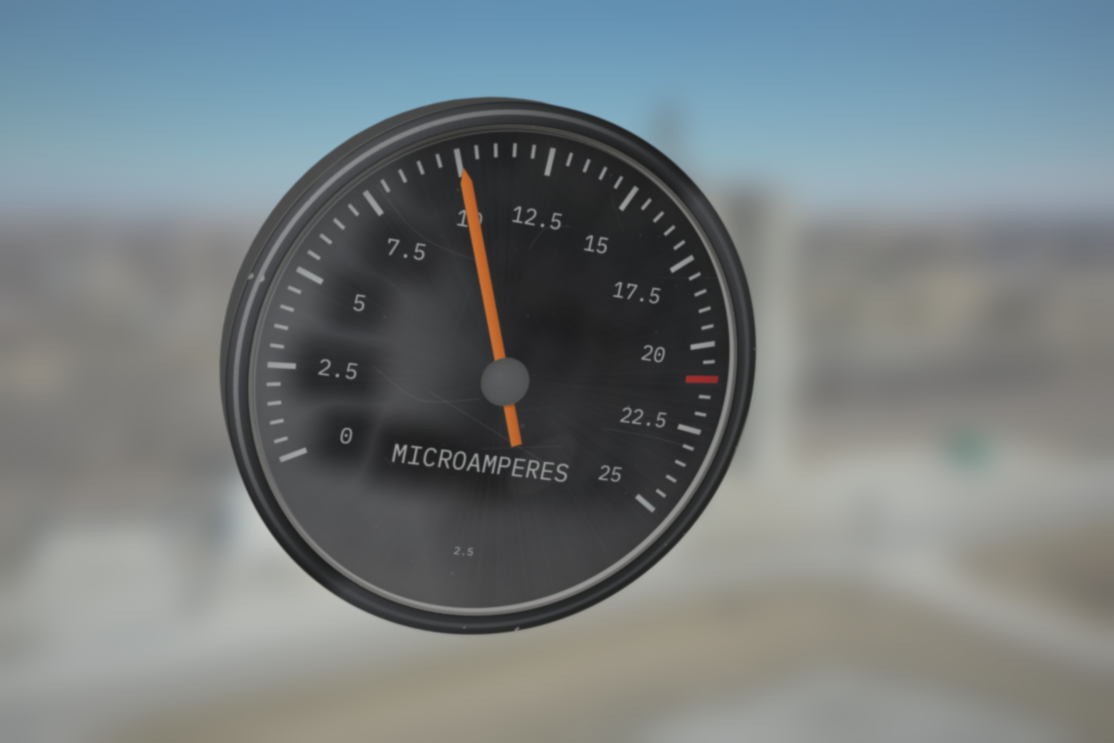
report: 10 (µA)
